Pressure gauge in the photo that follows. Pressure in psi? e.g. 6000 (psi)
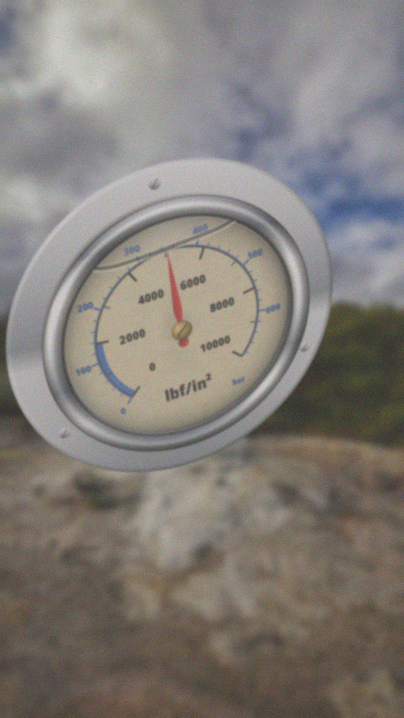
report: 5000 (psi)
